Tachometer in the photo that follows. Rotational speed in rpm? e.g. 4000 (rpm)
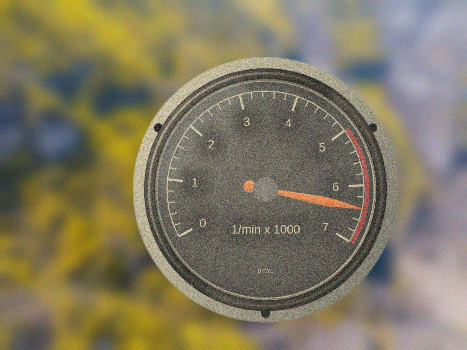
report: 6400 (rpm)
